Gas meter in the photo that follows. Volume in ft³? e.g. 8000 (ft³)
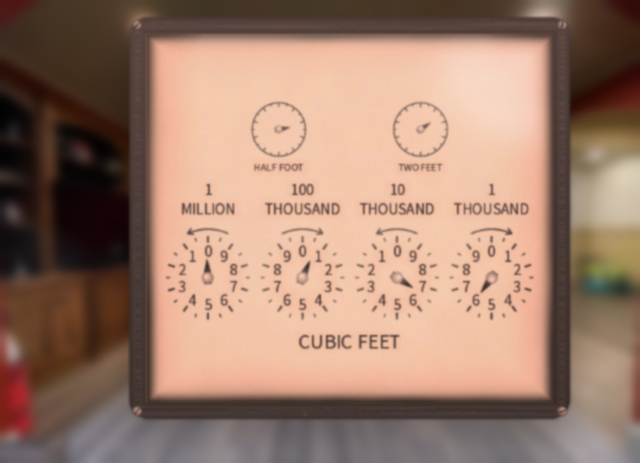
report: 6600 (ft³)
